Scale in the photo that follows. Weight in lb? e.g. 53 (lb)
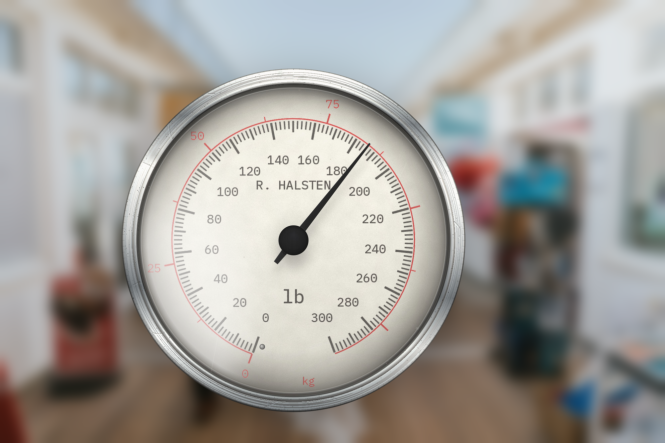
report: 186 (lb)
